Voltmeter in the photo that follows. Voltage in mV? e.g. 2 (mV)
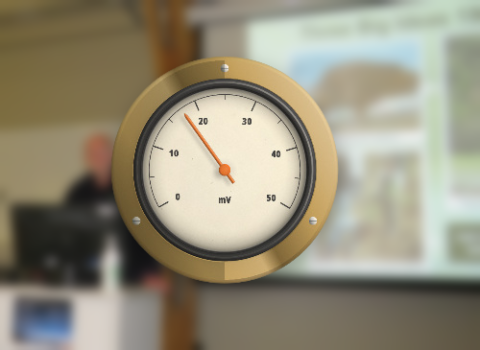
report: 17.5 (mV)
